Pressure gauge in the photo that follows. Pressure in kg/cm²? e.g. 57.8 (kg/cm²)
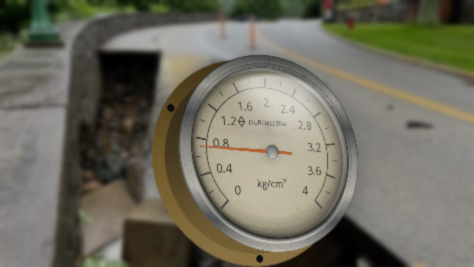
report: 0.7 (kg/cm²)
